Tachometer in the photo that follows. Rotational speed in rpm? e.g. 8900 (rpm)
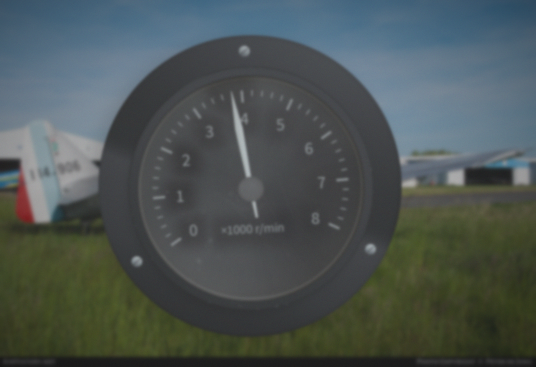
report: 3800 (rpm)
